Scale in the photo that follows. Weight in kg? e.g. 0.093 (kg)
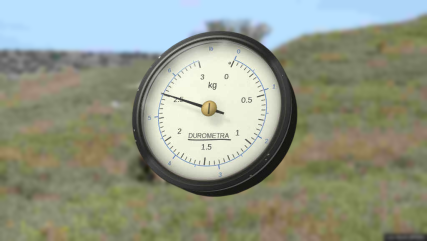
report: 2.5 (kg)
